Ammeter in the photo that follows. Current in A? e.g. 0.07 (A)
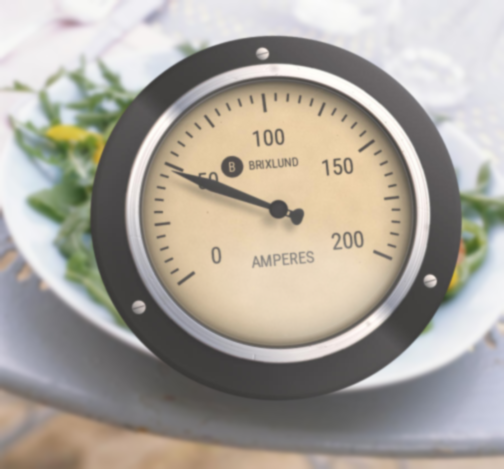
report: 47.5 (A)
